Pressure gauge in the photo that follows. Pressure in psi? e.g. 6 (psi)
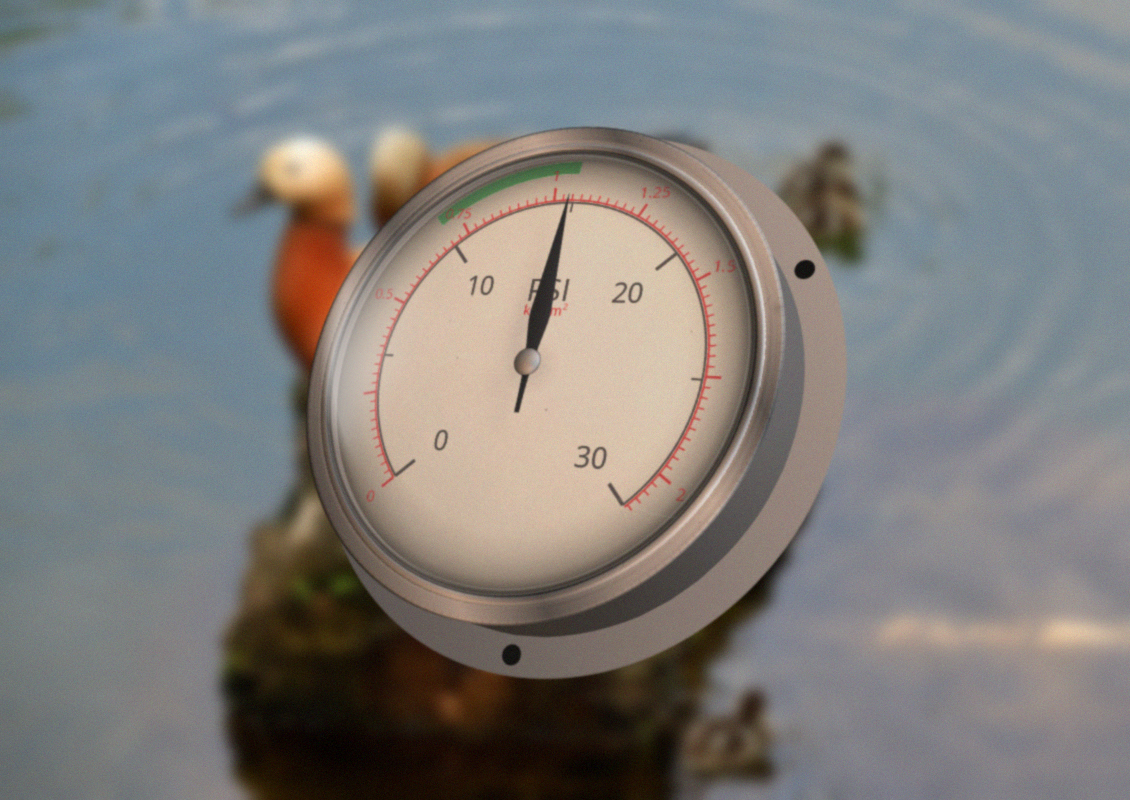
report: 15 (psi)
